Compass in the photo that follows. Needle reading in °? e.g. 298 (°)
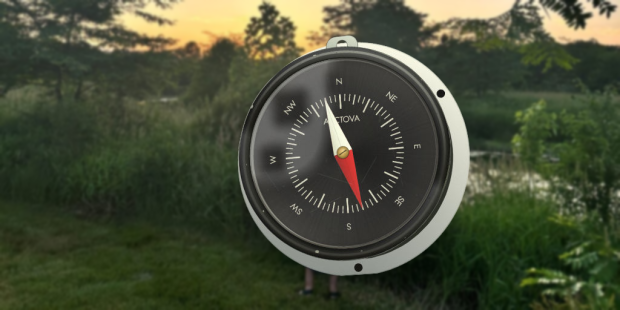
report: 165 (°)
